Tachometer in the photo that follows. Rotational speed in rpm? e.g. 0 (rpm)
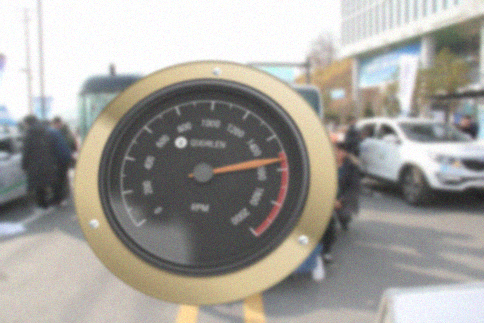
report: 1550 (rpm)
